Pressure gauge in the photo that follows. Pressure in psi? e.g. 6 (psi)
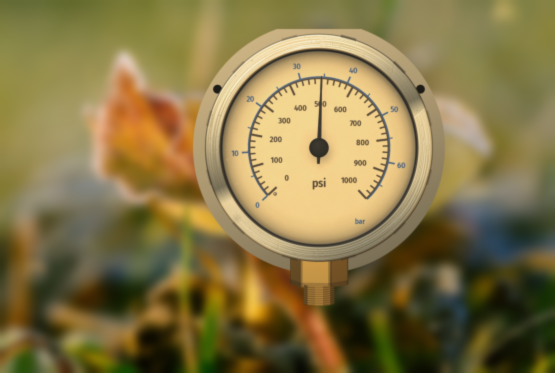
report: 500 (psi)
